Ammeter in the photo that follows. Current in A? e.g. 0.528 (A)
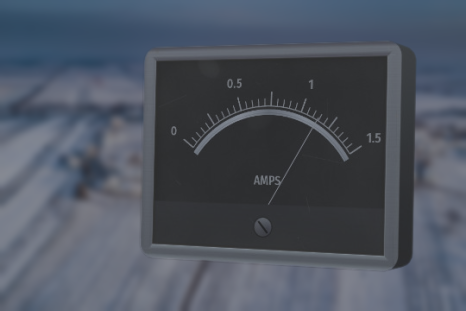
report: 1.15 (A)
